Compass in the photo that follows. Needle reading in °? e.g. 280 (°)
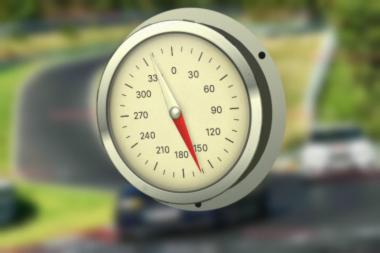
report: 160 (°)
